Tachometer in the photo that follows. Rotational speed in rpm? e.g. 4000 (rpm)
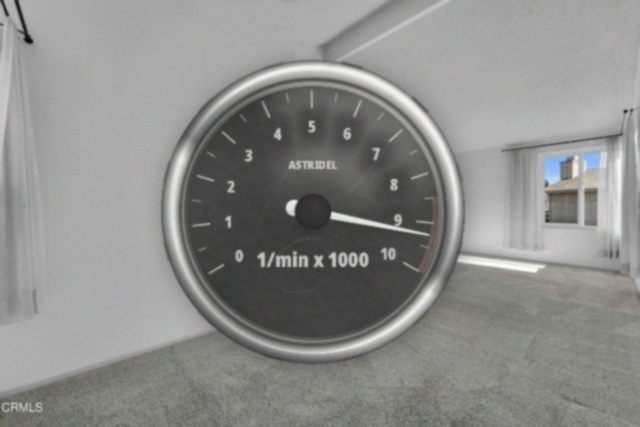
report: 9250 (rpm)
